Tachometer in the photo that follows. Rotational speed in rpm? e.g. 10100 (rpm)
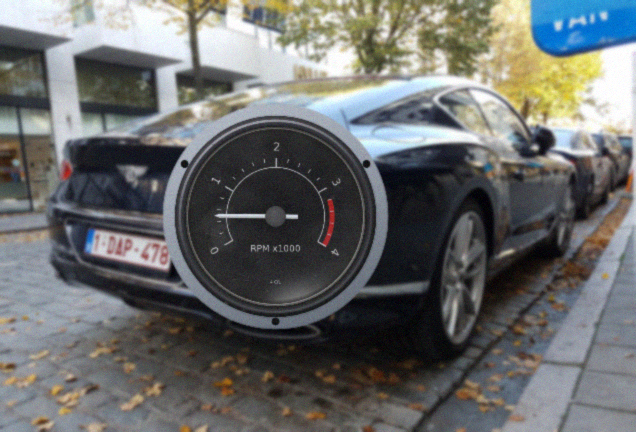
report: 500 (rpm)
